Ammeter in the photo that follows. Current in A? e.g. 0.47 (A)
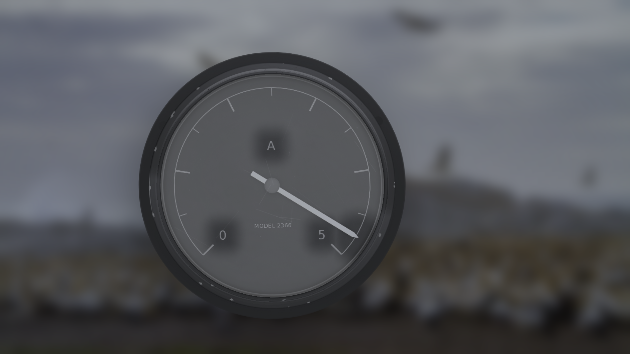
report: 4.75 (A)
